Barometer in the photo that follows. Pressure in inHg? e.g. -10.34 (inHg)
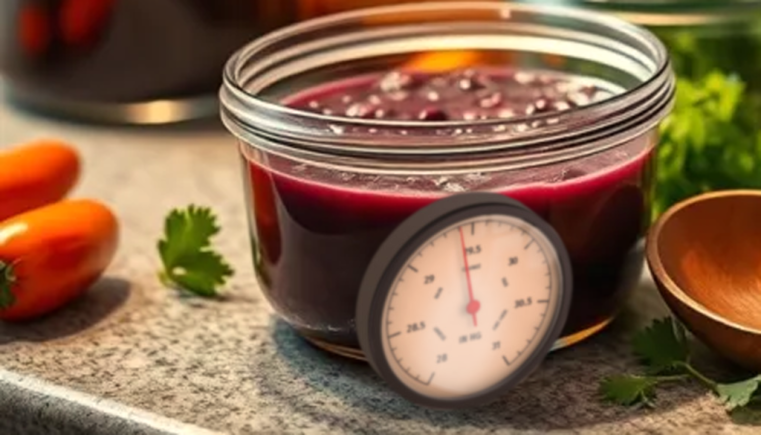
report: 29.4 (inHg)
